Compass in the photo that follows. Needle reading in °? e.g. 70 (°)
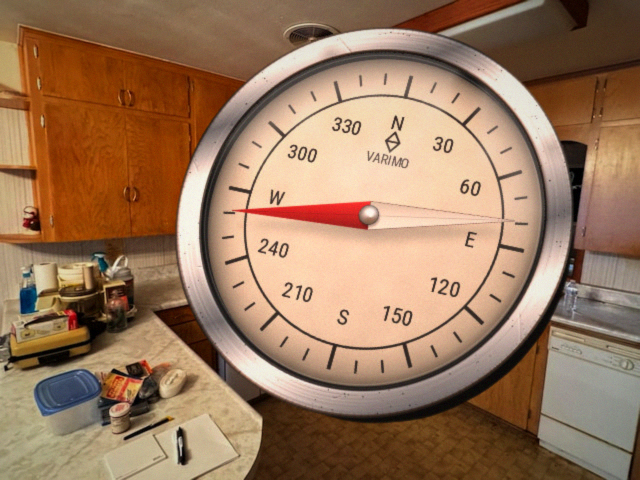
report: 260 (°)
